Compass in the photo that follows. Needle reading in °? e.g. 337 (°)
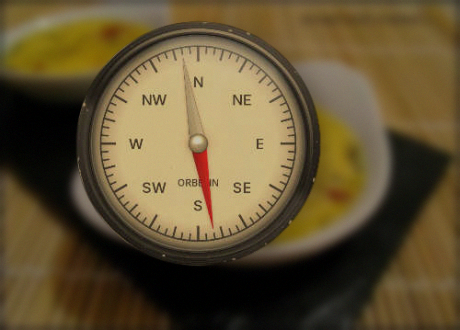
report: 170 (°)
